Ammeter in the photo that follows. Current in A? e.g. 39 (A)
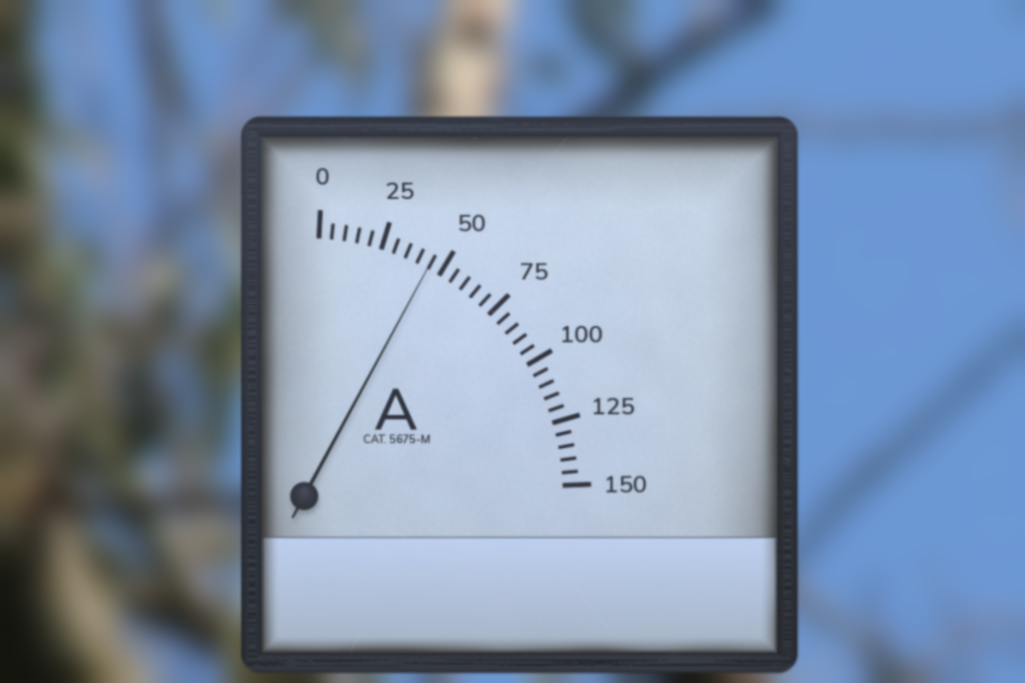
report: 45 (A)
